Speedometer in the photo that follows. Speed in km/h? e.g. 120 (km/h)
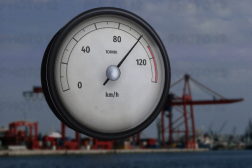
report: 100 (km/h)
